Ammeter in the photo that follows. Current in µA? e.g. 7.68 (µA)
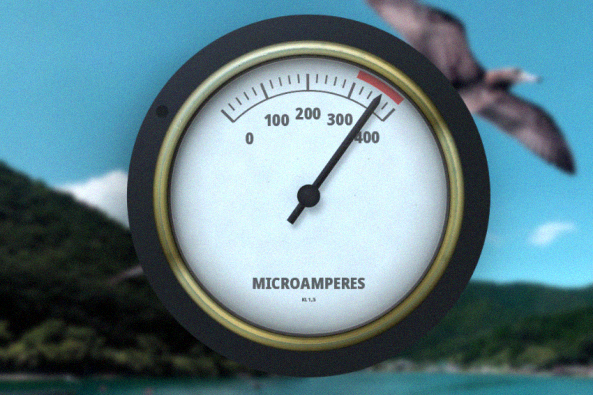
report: 360 (µA)
